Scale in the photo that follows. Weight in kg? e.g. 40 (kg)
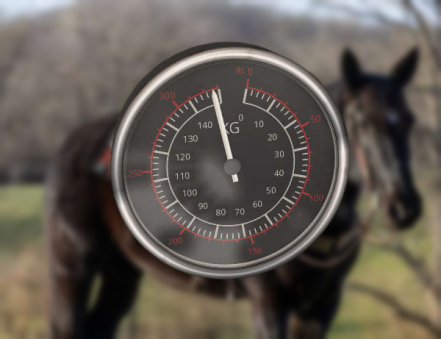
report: 148 (kg)
